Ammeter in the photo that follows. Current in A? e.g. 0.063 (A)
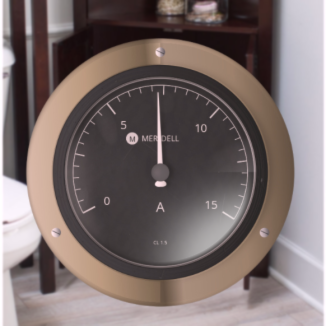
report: 7.25 (A)
